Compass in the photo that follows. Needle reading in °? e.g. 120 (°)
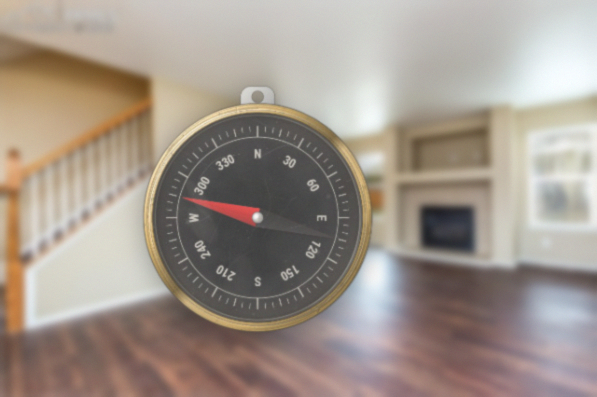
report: 285 (°)
